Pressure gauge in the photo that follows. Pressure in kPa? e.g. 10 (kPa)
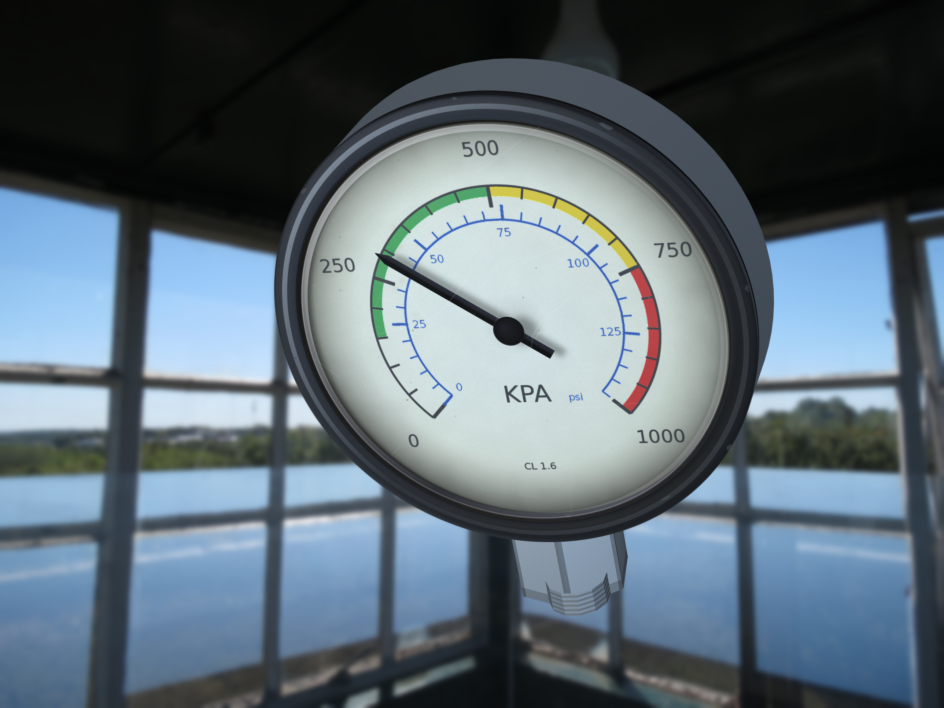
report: 300 (kPa)
